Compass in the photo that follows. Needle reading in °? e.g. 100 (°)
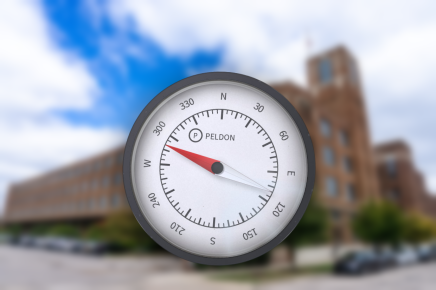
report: 290 (°)
